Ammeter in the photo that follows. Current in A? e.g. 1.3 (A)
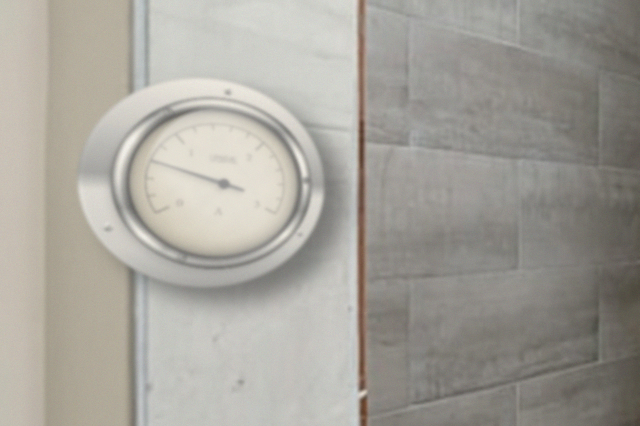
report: 0.6 (A)
